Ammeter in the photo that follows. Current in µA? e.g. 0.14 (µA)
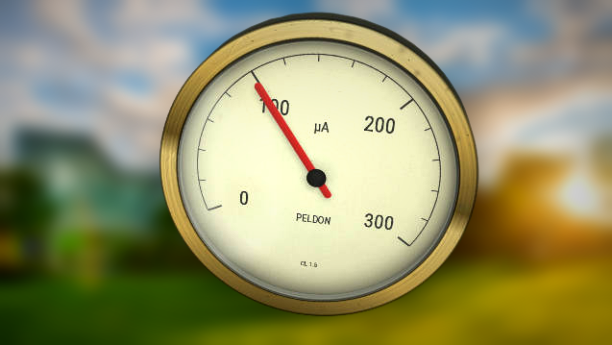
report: 100 (µA)
